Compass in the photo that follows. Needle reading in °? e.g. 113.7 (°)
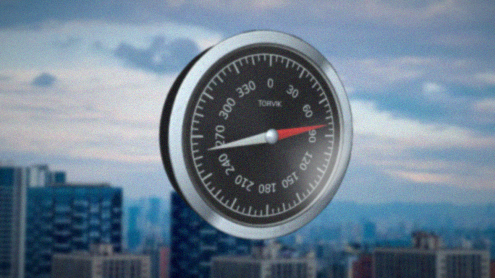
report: 80 (°)
